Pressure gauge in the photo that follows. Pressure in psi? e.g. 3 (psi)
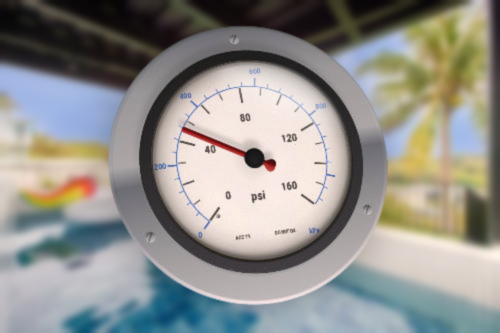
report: 45 (psi)
